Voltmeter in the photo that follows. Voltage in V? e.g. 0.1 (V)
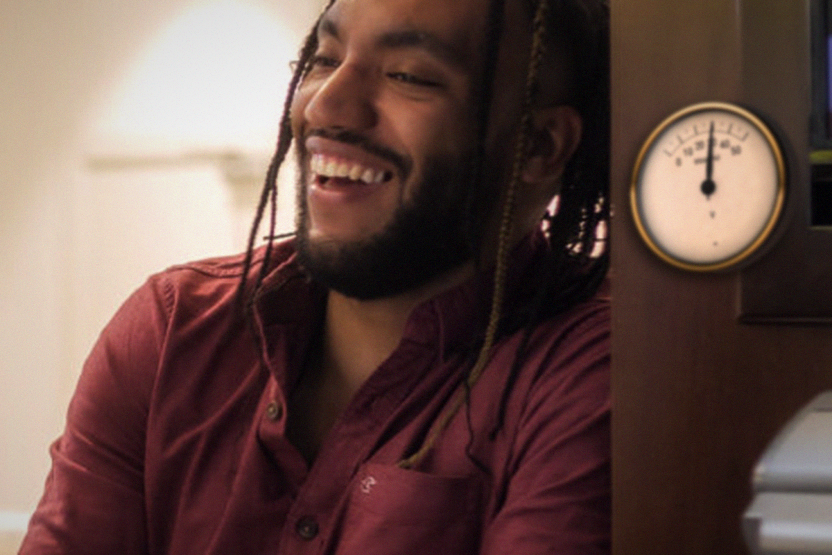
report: 30 (V)
